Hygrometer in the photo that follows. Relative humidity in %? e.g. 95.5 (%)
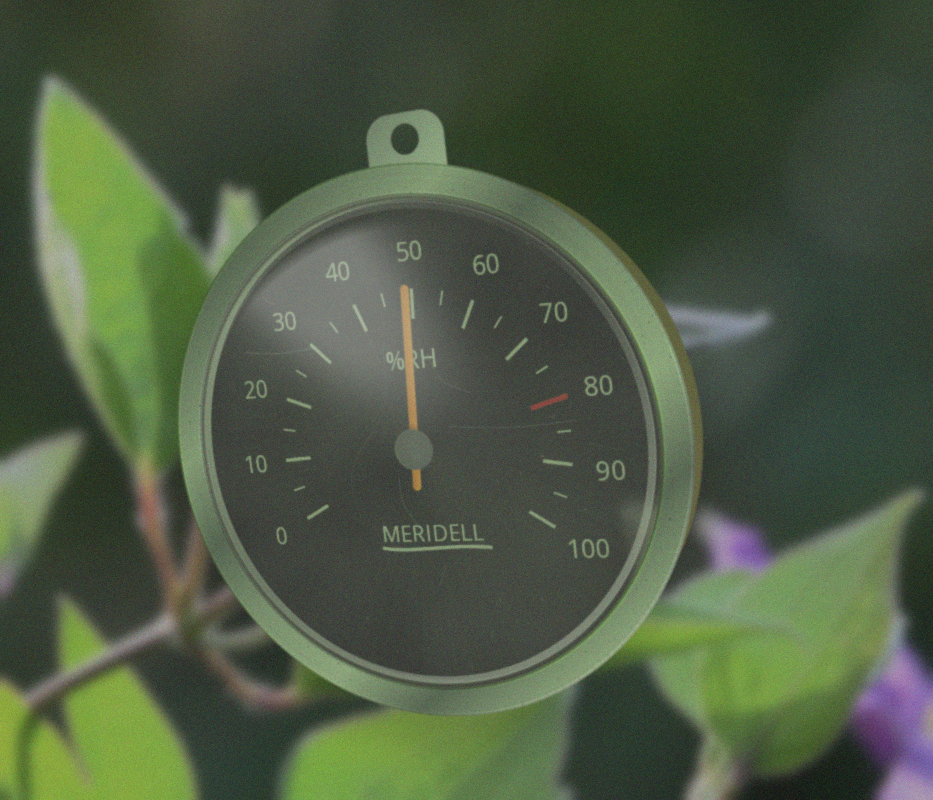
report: 50 (%)
